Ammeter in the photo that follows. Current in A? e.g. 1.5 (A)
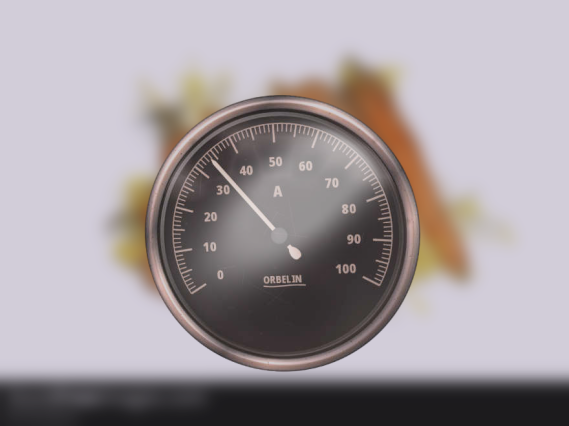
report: 34 (A)
